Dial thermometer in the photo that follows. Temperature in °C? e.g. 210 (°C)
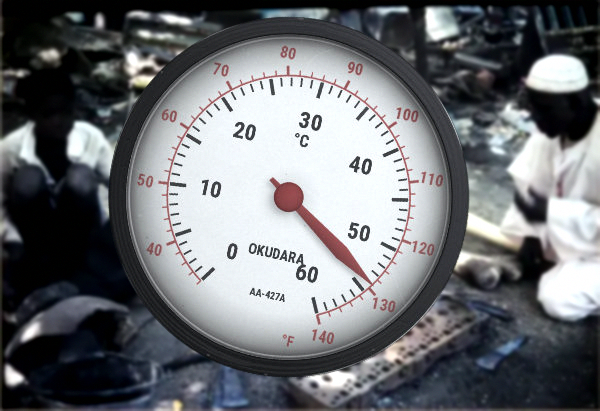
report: 54 (°C)
